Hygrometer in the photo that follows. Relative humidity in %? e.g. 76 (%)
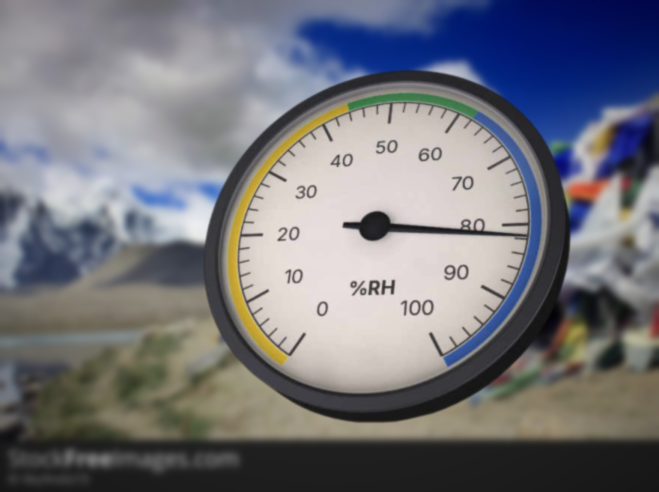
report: 82 (%)
